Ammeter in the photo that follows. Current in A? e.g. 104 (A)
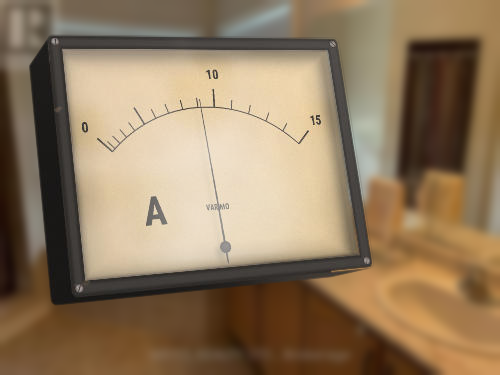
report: 9 (A)
